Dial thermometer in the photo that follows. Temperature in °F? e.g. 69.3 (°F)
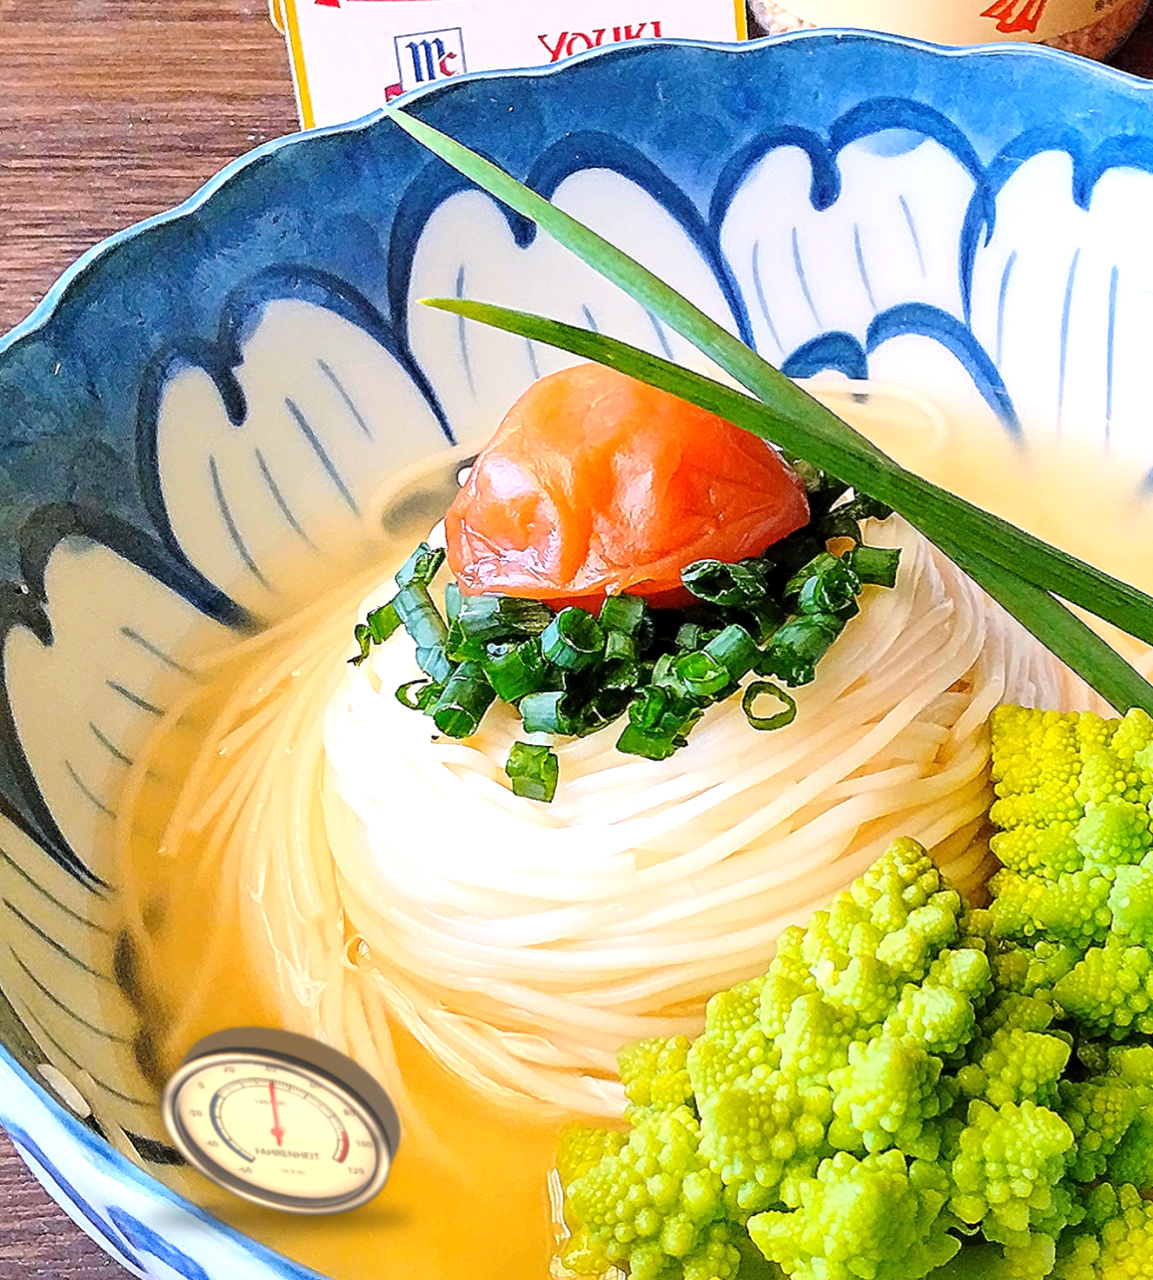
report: 40 (°F)
